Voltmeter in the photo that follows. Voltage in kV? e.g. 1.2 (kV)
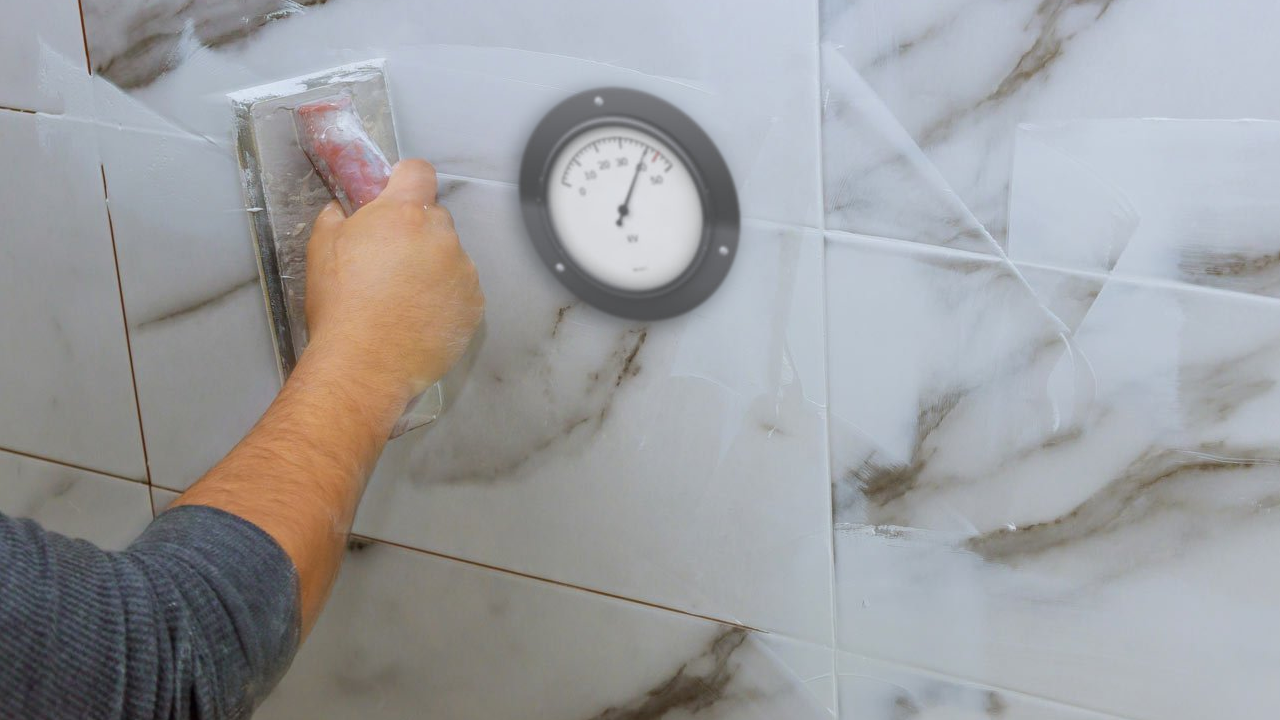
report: 40 (kV)
